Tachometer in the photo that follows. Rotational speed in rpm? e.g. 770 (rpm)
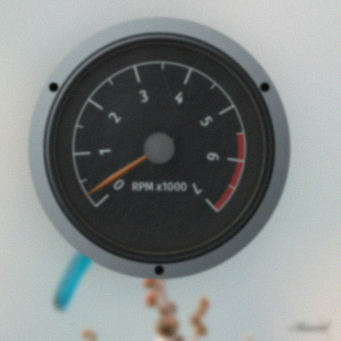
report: 250 (rpm)
